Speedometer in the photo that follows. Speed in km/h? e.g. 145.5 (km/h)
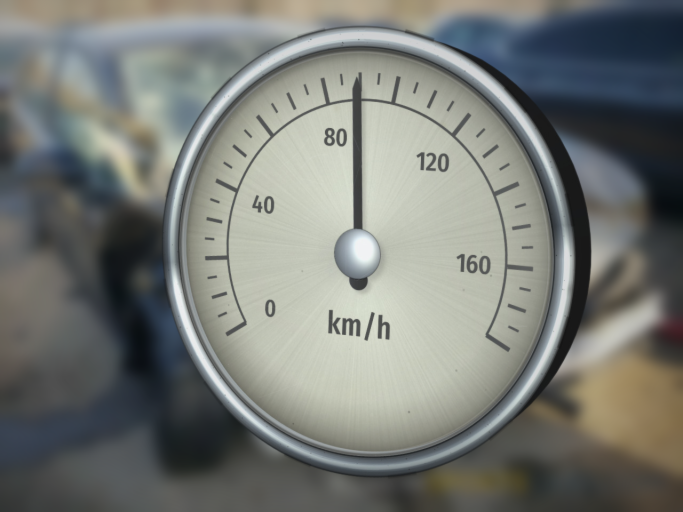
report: 90 (km/h)
